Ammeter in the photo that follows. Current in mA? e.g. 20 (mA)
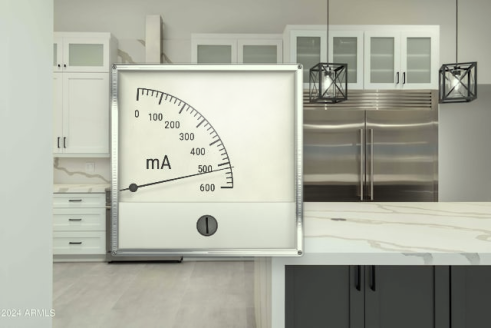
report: 520 (mA)
